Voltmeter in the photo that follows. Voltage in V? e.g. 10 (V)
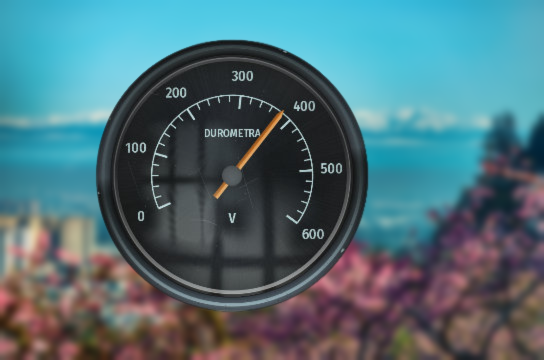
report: 380 (V)
